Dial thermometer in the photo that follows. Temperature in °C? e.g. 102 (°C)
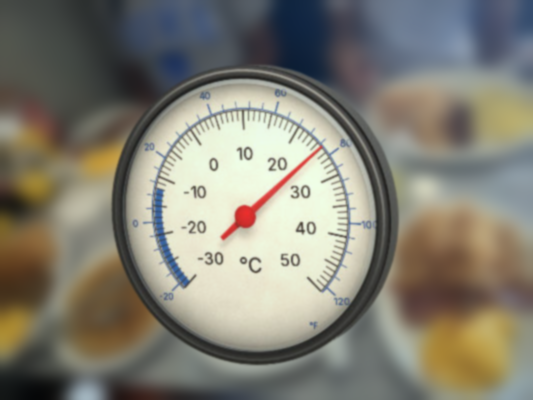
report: 25 (°C)
